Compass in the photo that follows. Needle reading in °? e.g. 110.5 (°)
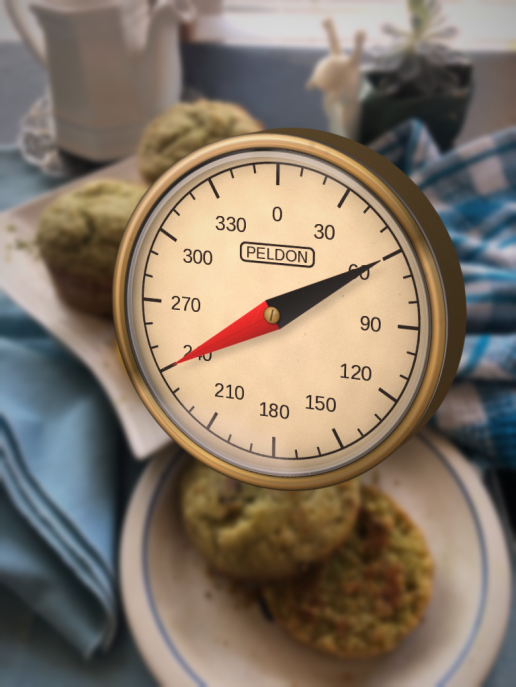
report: 240 (°)
